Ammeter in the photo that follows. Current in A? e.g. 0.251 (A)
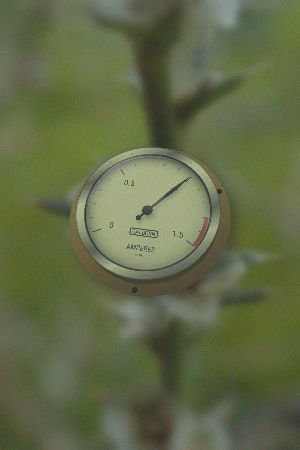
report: 1 (A)
